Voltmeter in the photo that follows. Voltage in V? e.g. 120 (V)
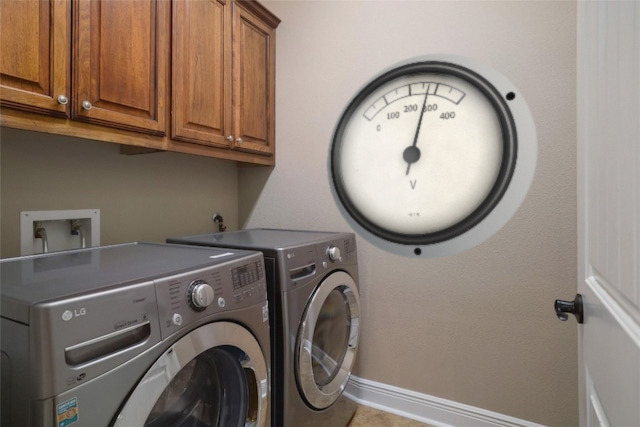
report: 275 (V)
